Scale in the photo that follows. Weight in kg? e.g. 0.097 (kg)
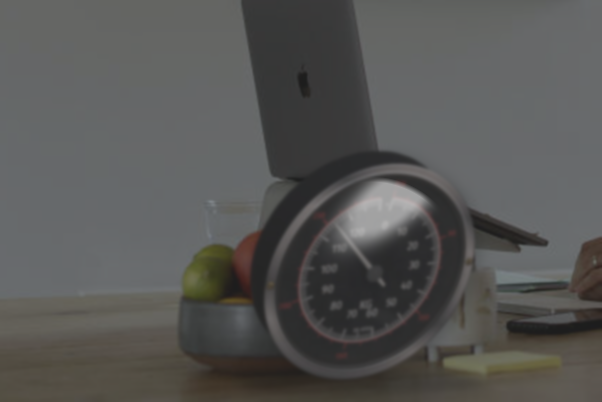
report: 115 (kg)
